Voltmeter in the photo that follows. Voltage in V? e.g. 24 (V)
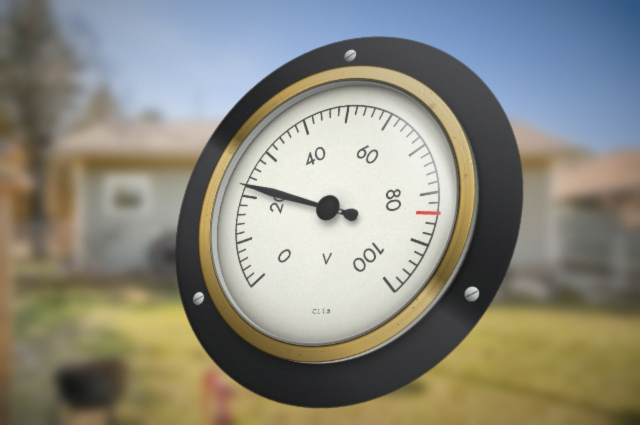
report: 22 (V)
